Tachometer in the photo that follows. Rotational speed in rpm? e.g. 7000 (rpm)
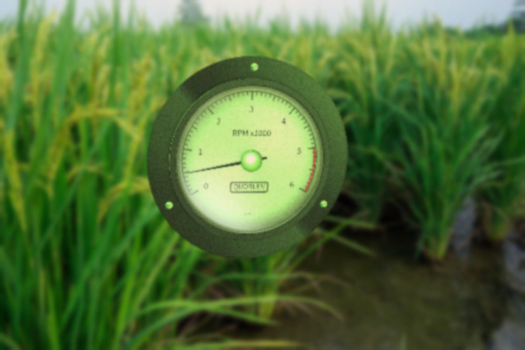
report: 500 (rpm)
